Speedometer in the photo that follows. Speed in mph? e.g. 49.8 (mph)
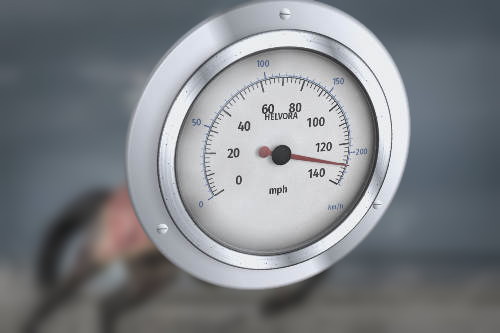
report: 130 (mph)
